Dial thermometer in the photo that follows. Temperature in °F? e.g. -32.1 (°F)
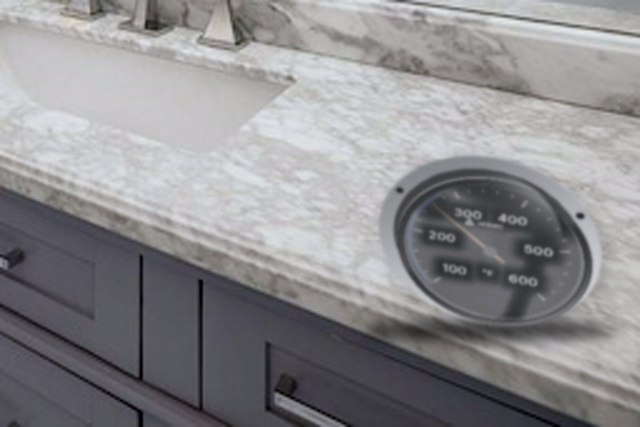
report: 260 (°F)
